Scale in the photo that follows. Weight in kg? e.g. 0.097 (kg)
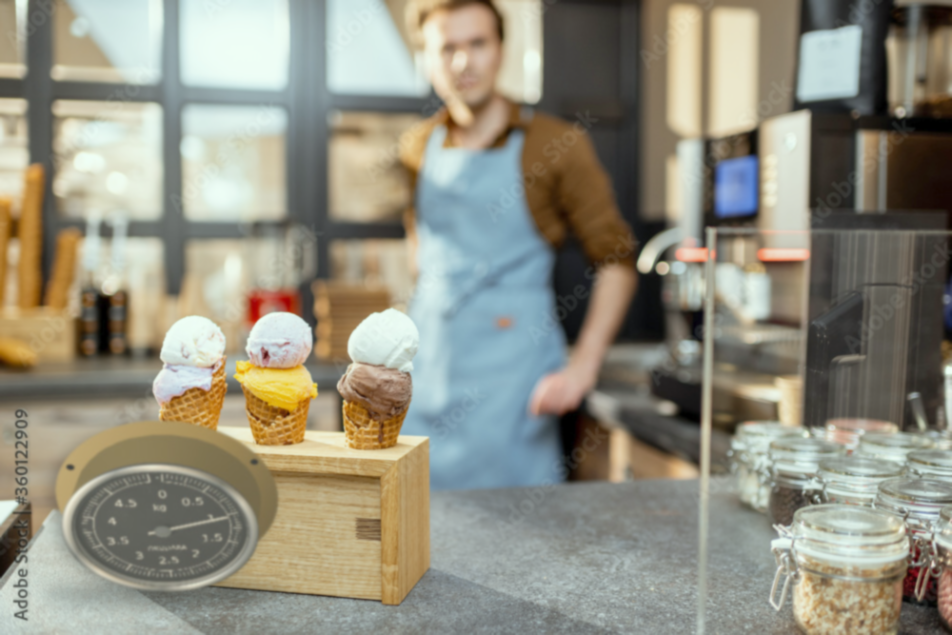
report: 1 (kg)
